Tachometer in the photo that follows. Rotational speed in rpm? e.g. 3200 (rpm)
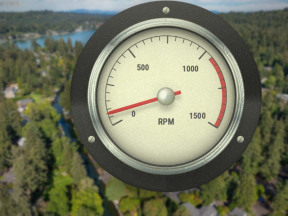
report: 75 (rpm)
